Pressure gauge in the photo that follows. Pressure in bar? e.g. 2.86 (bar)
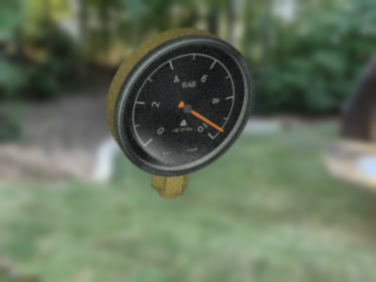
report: 9.5 (bar)
